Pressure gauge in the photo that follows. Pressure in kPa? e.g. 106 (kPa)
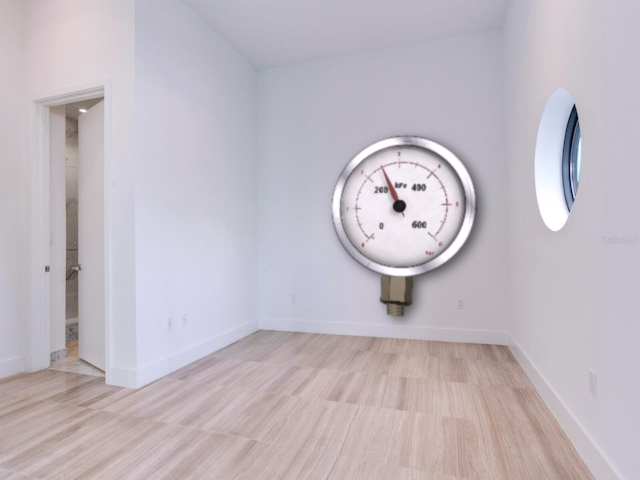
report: 250 (kPa)
